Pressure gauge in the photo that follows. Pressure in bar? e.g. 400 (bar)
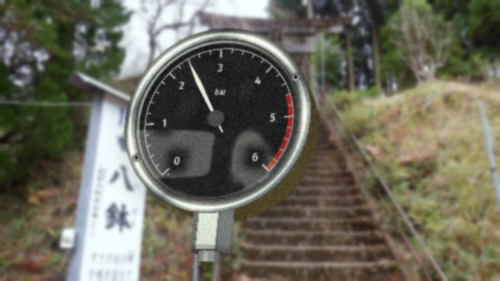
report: 2.4 (bar)
